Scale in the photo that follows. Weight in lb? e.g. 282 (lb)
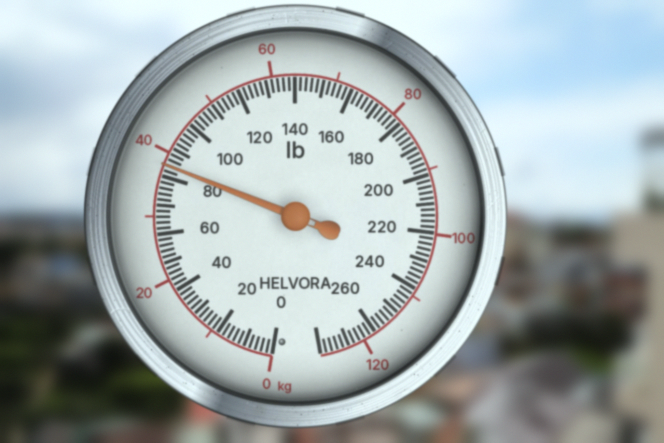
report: 84 (lb)
